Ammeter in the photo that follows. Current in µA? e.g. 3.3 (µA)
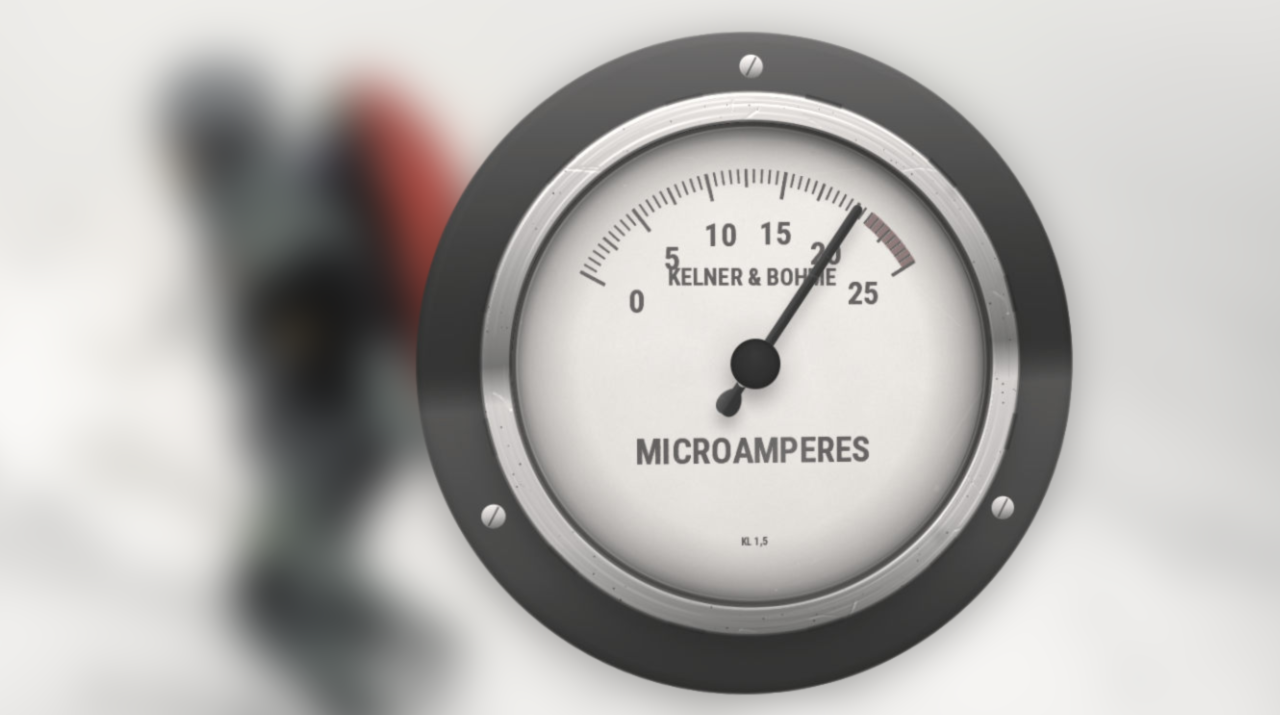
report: 20 (µA)
